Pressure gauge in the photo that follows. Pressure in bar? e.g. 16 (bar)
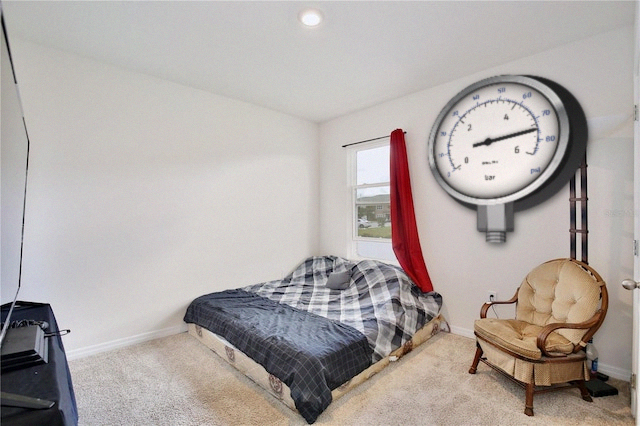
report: 5.2 (bar)
